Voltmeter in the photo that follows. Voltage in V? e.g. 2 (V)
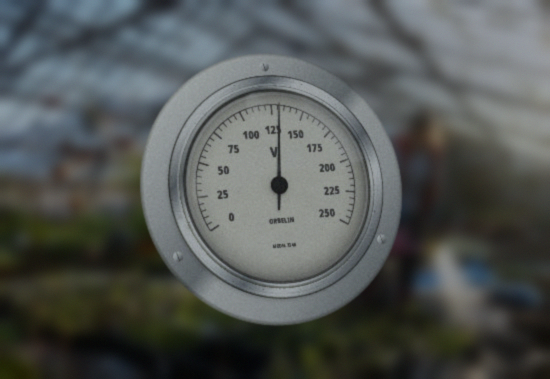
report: 130 (V)
